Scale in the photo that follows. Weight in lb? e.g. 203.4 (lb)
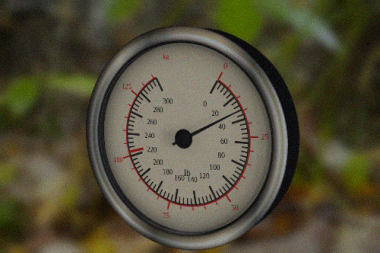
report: 32 (lb)
